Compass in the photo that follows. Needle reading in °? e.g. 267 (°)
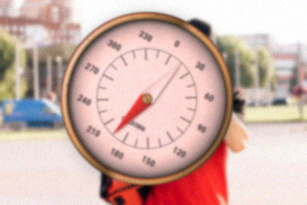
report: 195 (°)
